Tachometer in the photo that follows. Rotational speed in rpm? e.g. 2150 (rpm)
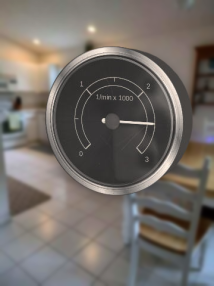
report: 2500 (rpm)
